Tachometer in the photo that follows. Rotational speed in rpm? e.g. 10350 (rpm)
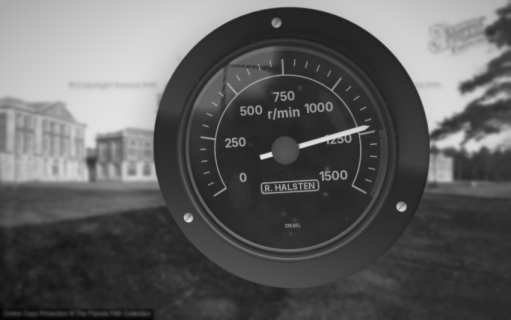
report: 1225 (rpm)
